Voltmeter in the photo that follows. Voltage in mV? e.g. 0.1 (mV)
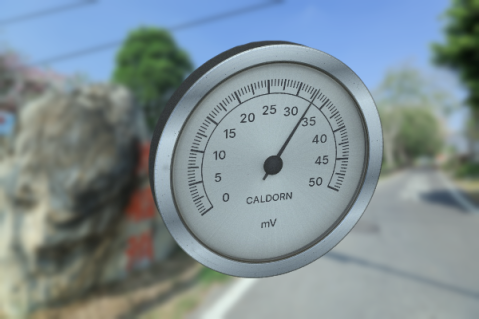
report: 32.5 (mV)
